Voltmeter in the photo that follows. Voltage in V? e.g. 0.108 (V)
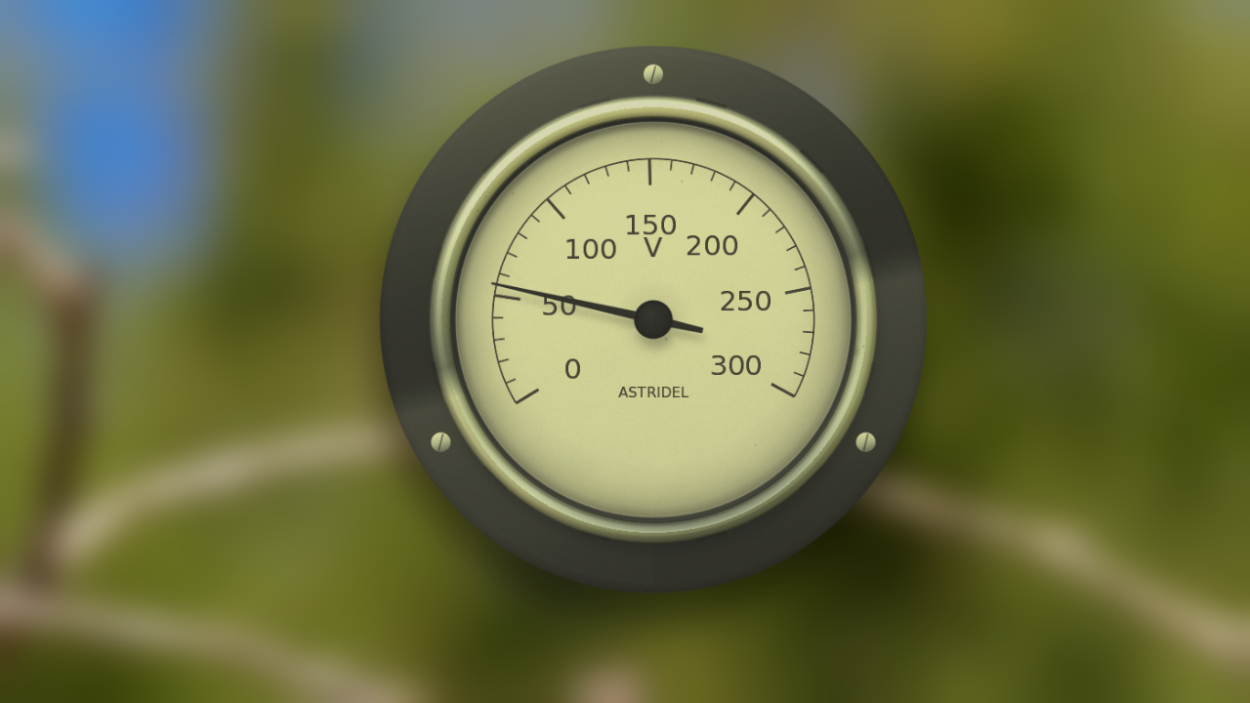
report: 55 (V)
